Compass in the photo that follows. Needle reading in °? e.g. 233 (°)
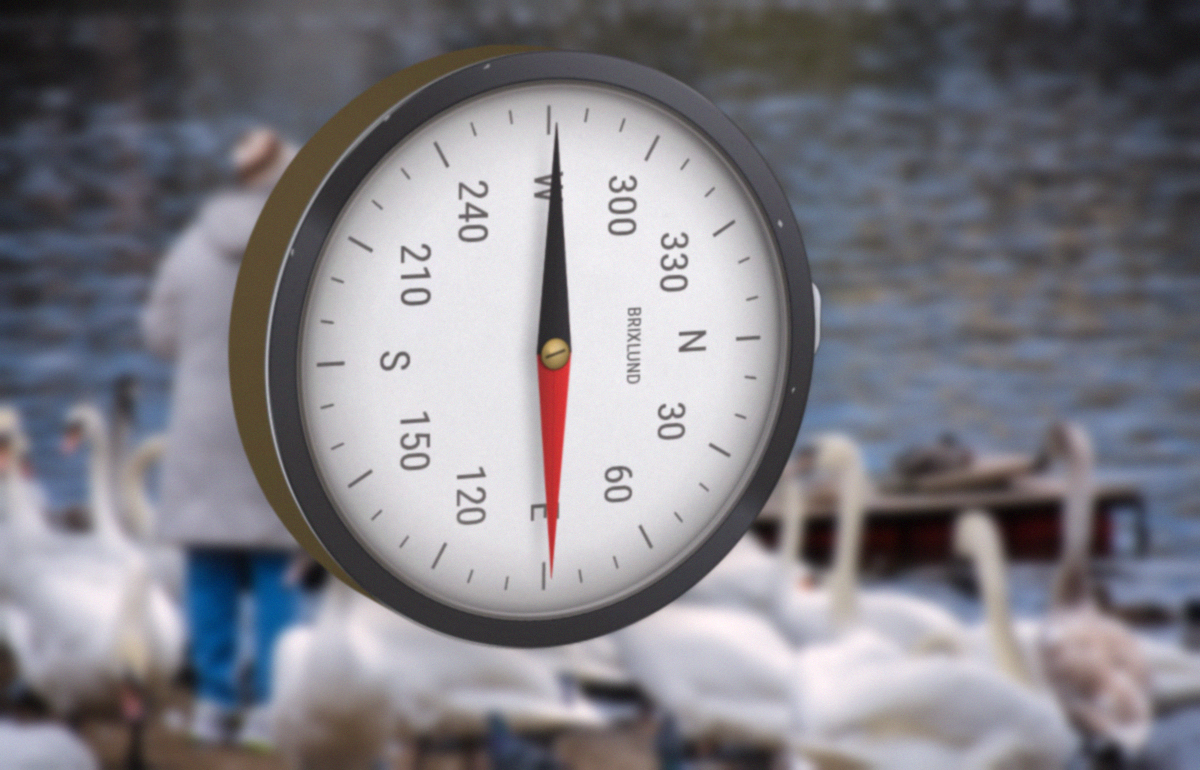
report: 90 (°)
